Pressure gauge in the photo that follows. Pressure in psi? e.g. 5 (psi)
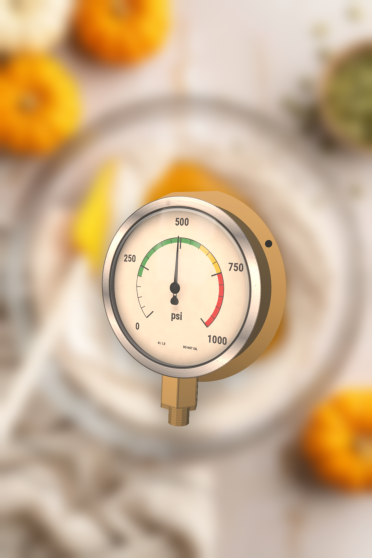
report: 500 (psi)
